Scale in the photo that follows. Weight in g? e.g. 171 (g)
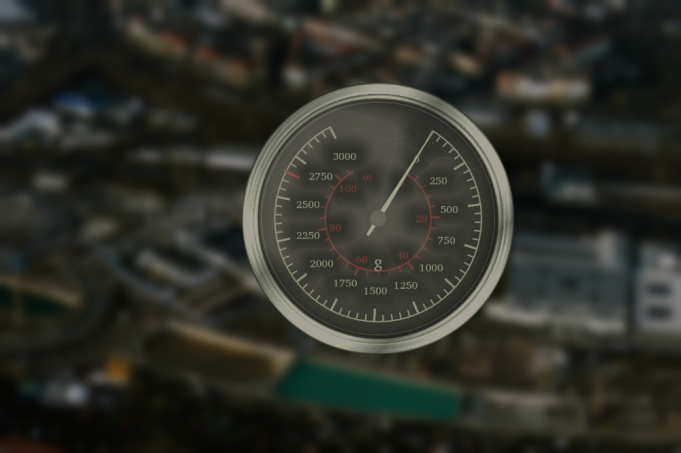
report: 0 (g)
